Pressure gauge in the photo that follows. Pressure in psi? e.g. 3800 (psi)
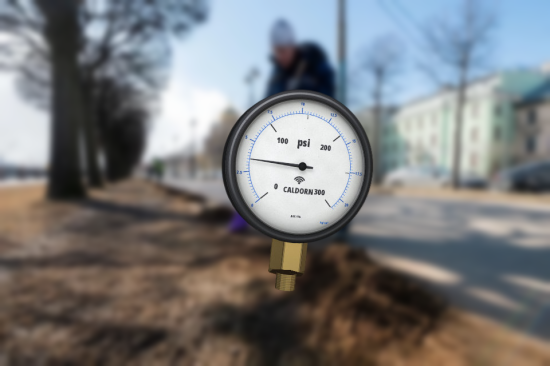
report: 50 (psi)
